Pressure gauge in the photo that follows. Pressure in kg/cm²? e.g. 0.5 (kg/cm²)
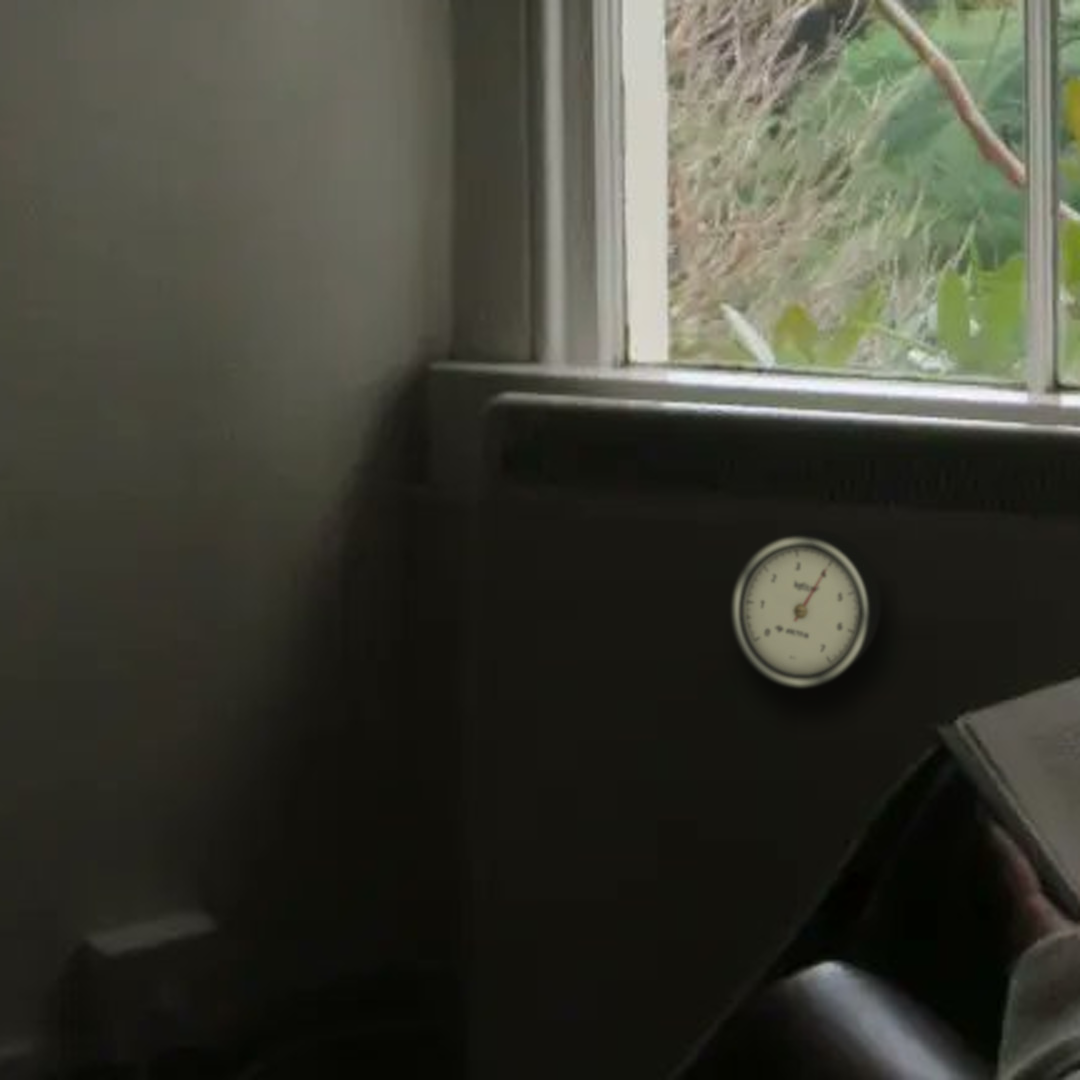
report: 4 (kg/cm²)
